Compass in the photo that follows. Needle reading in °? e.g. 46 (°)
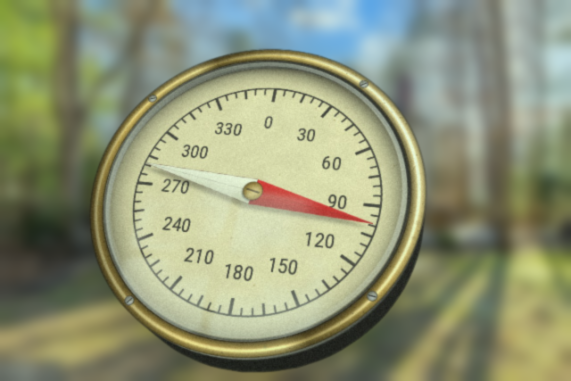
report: 100 (°)
